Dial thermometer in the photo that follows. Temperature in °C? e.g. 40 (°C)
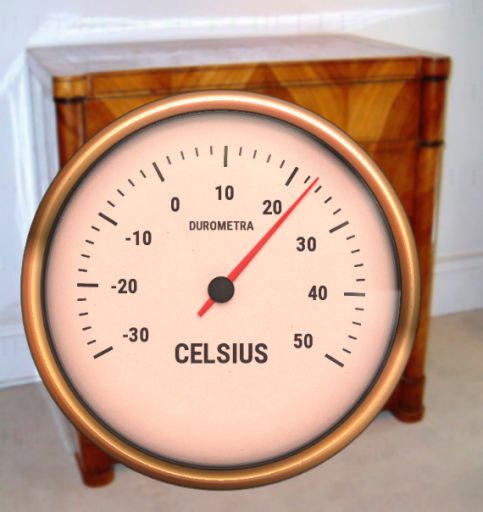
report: 23 (°C)
